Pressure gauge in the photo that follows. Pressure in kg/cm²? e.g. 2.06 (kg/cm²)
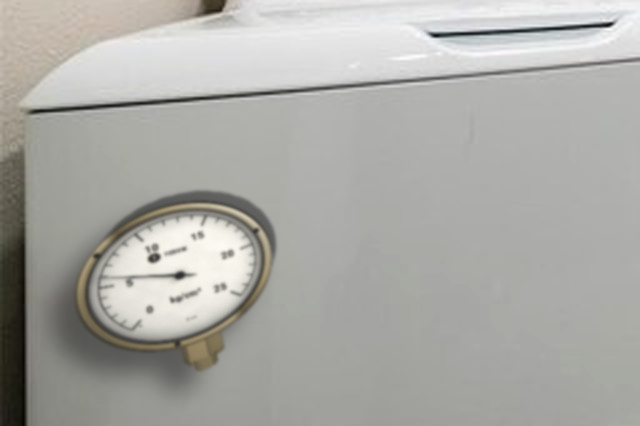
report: 6 (kg/cm²)
